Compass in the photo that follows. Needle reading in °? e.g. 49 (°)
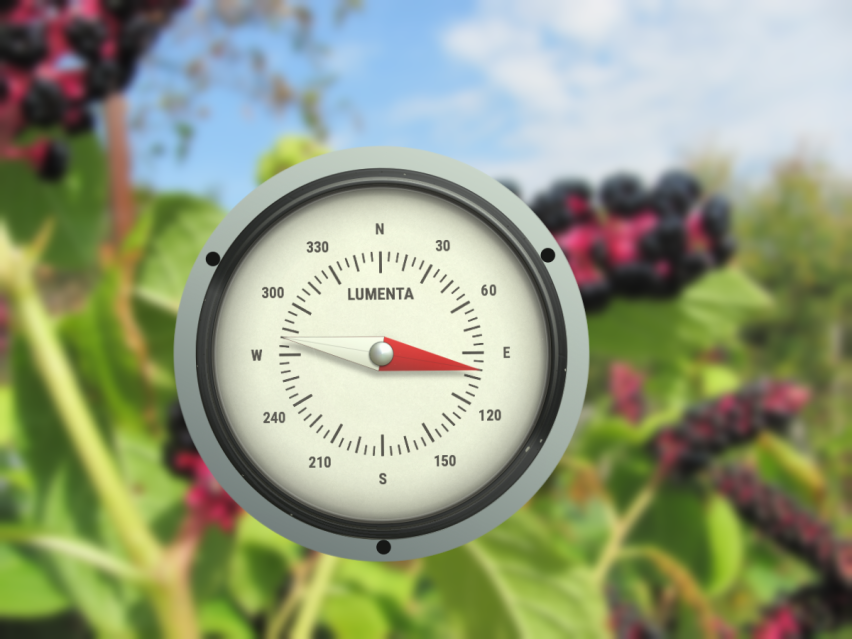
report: 100 (°)
